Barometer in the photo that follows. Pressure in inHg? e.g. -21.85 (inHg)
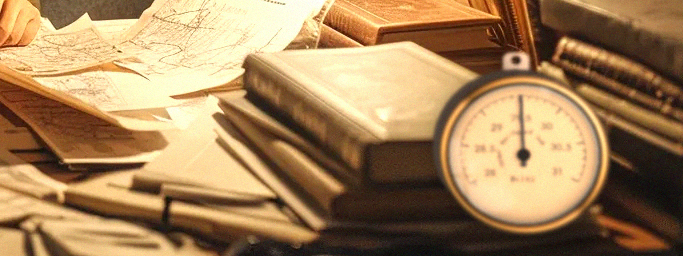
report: 29.5 (inHg)
